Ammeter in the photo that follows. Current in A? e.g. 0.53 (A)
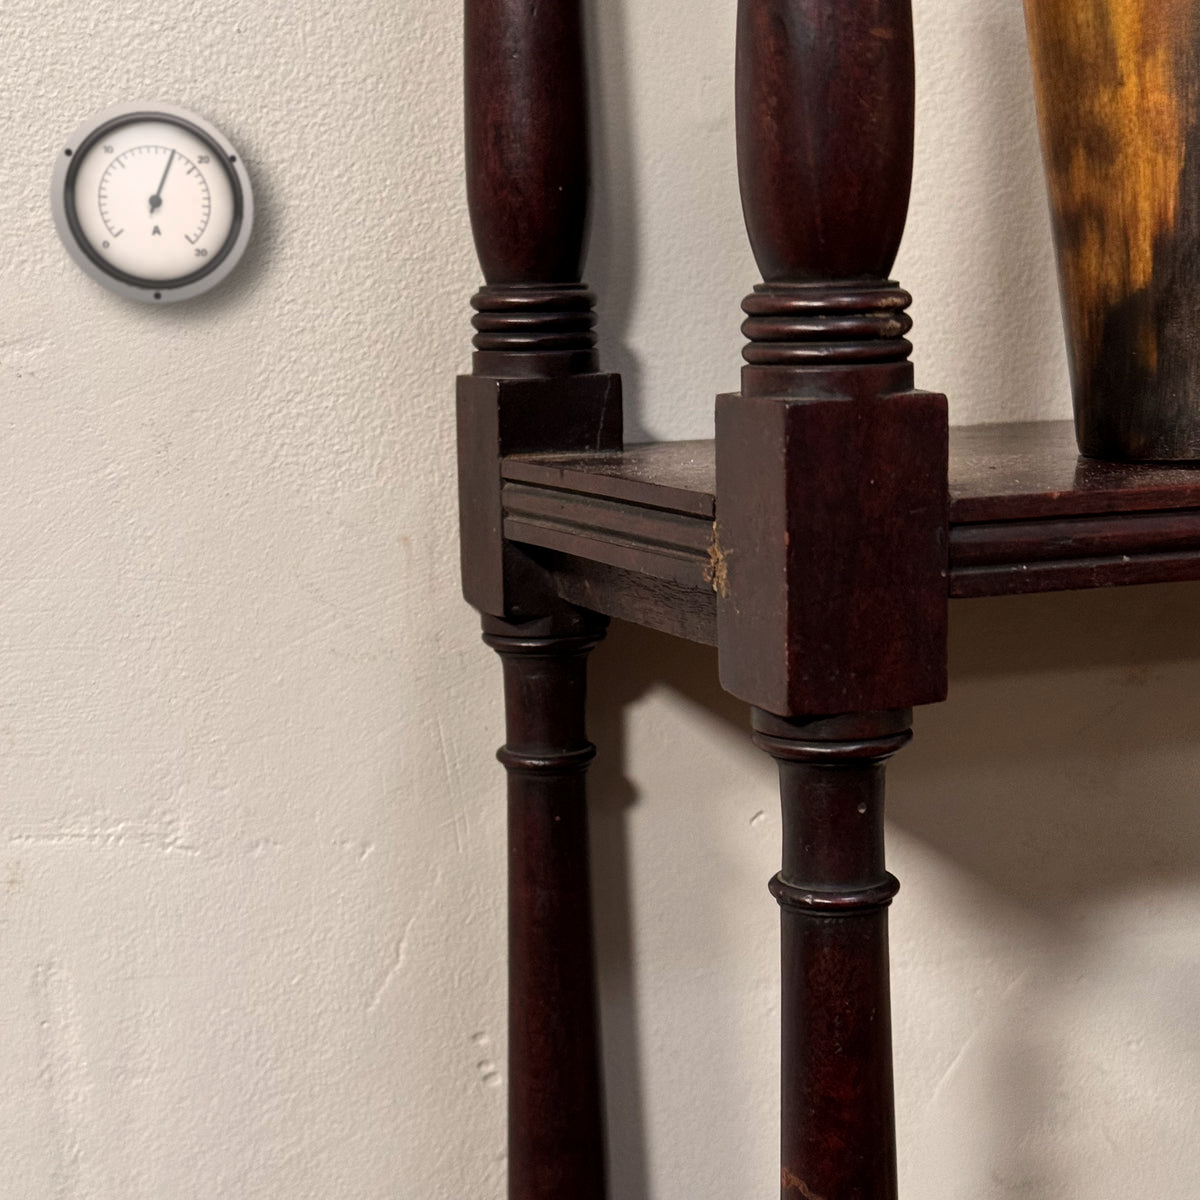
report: 17 (A)
